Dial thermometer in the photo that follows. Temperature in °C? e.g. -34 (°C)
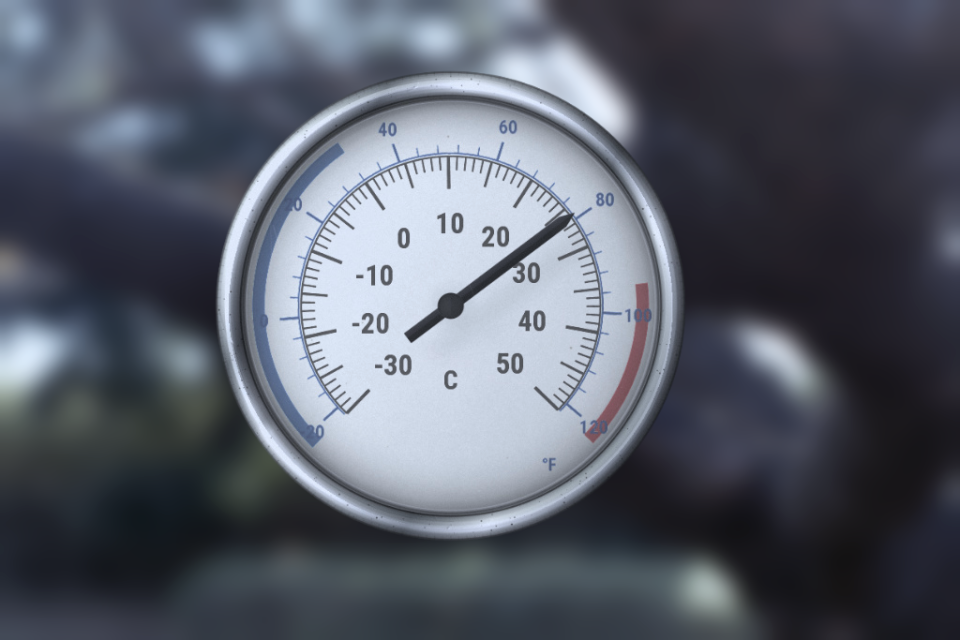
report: 26 (°C)
